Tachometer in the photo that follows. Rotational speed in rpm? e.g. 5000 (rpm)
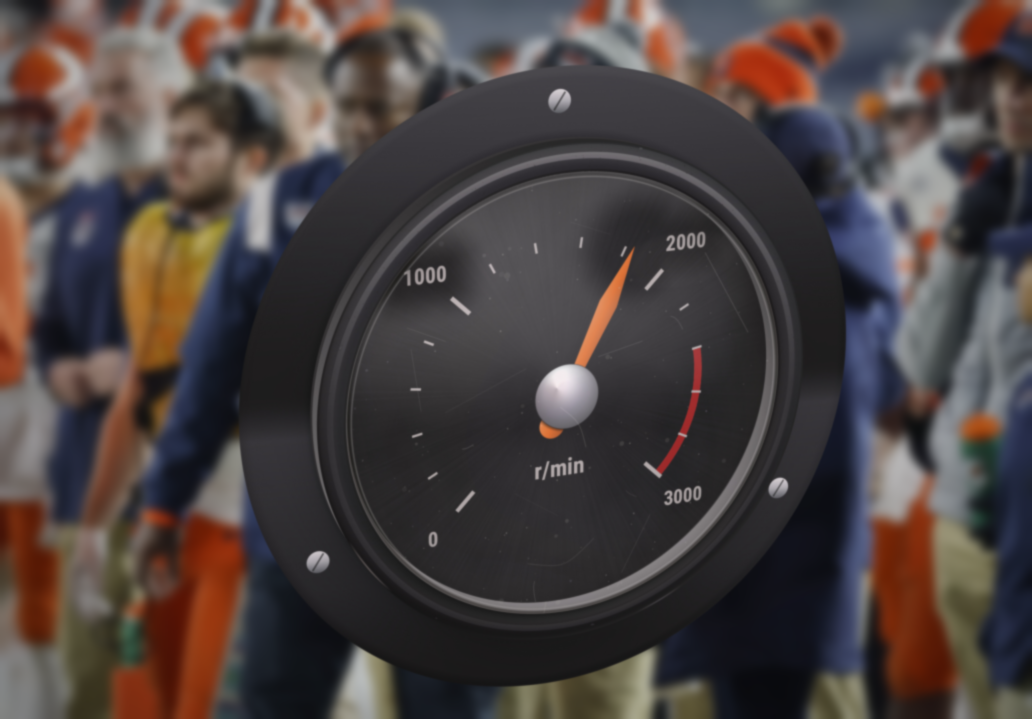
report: 1800 (rpm)
